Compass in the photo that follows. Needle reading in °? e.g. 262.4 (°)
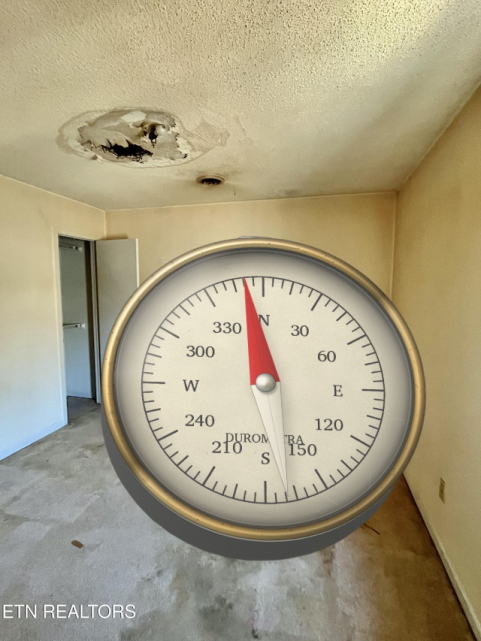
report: 350 (°)
